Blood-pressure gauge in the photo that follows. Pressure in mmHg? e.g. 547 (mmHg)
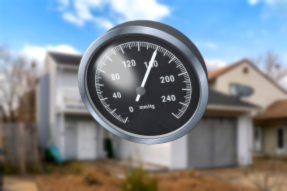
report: 160 (mmHg)
